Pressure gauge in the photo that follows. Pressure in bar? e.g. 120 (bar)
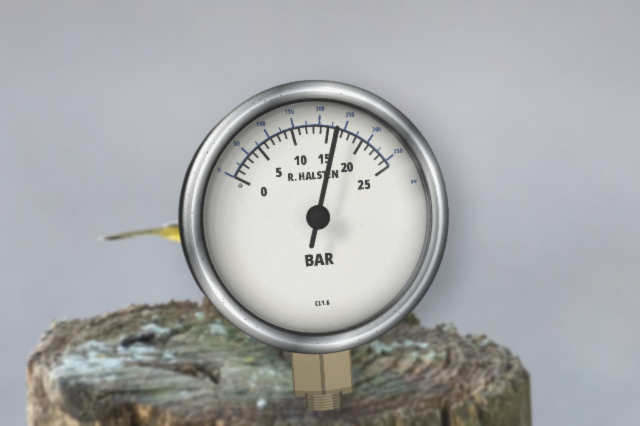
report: 16 (bar)
